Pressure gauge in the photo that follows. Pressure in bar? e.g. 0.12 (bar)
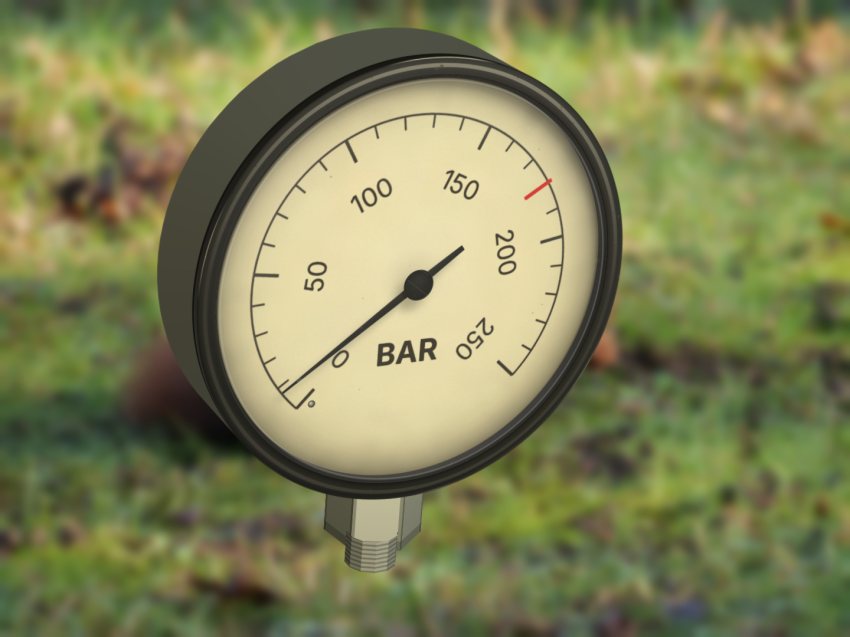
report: 10 (bar)
